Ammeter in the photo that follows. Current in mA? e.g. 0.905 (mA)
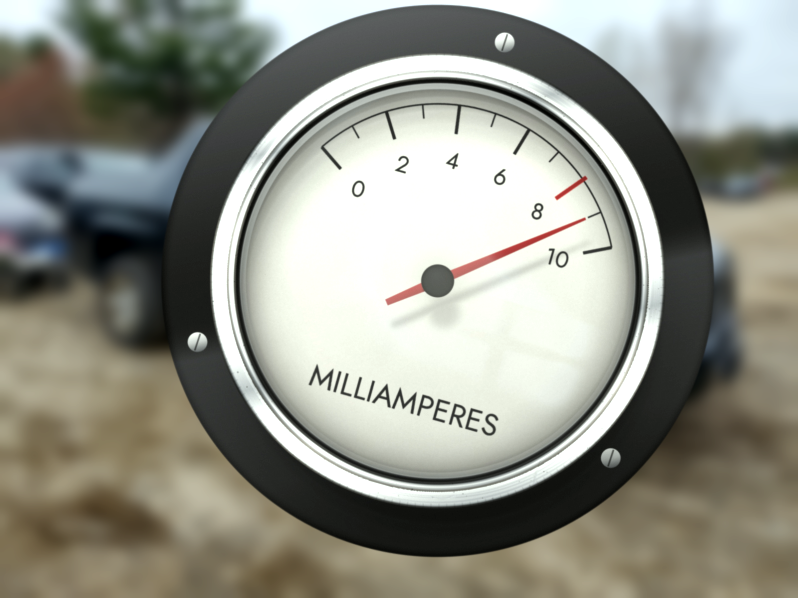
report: 9 (mA)
